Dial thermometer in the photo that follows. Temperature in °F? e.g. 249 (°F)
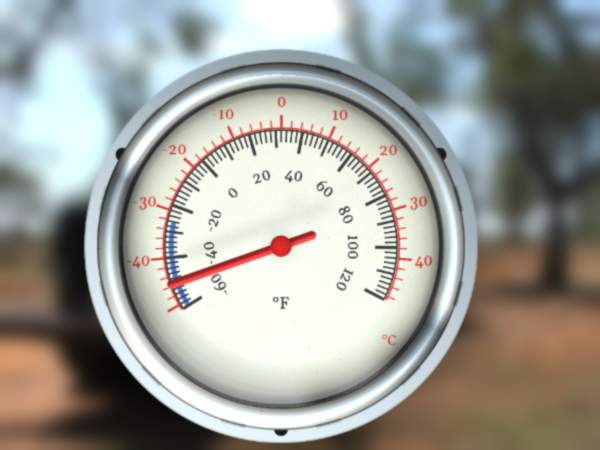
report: -50 (°F)
